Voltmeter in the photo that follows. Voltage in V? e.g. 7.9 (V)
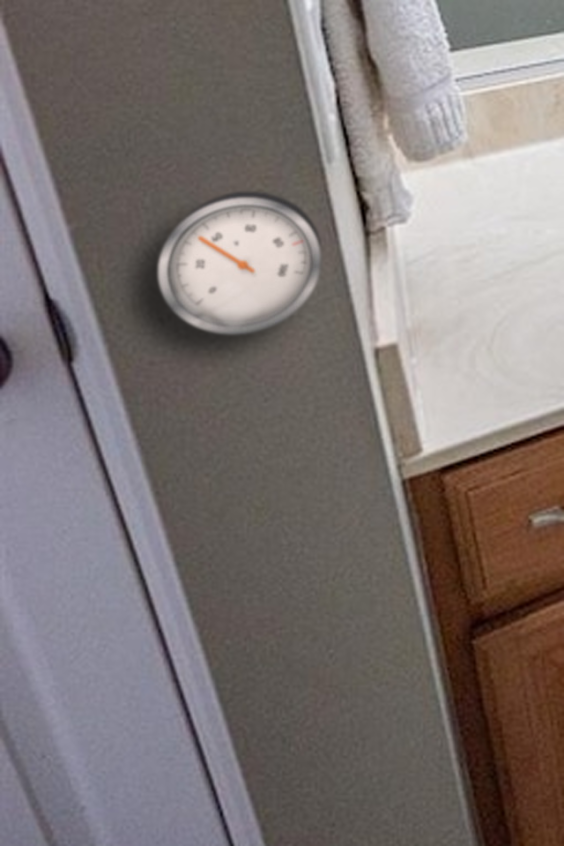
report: 35 (V)
